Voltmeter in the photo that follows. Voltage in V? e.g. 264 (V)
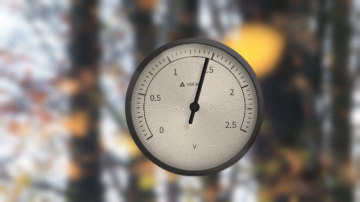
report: 1.45 (V)
